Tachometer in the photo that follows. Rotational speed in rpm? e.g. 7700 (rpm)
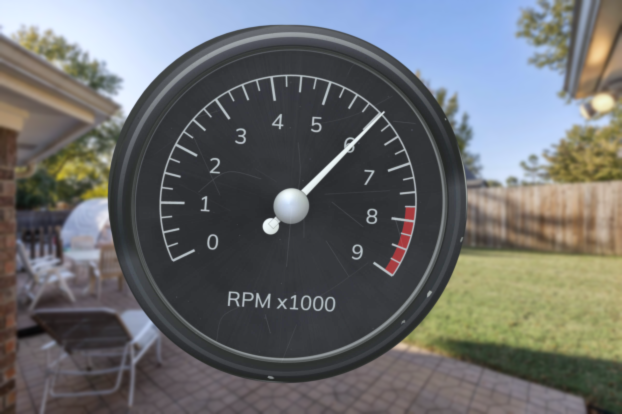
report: 6000 (rpm)
